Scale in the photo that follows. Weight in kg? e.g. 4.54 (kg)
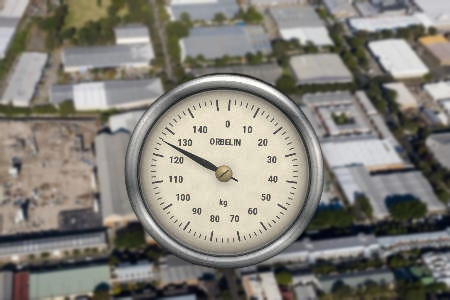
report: 126 (kg)
